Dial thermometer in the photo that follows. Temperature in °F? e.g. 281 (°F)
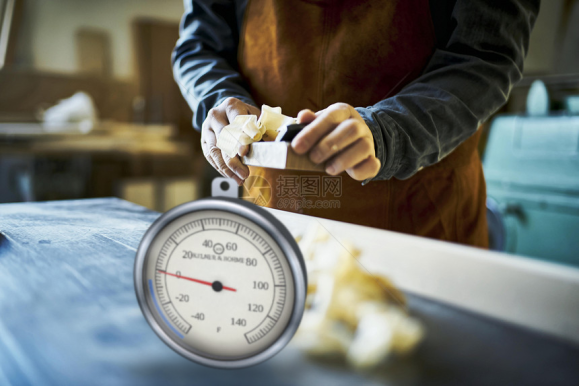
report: 0 (°F)
